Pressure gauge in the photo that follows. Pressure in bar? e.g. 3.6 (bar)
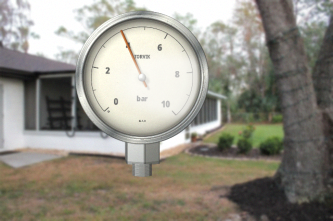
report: 4 (bar)
